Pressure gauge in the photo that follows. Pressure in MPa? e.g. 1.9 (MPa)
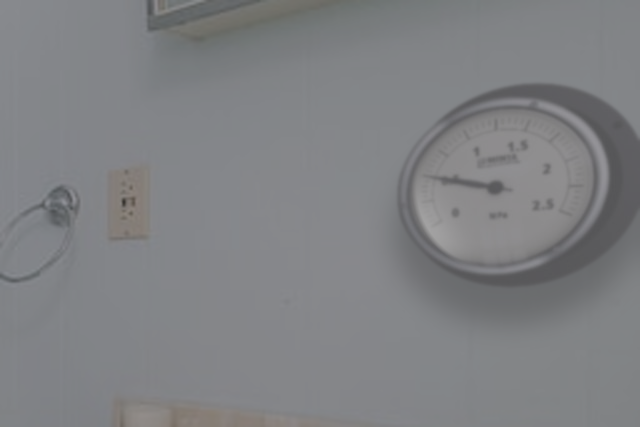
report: 0.5 (MPa)
